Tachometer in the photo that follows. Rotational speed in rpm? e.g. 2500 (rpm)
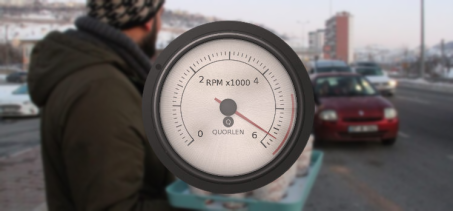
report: 5700 (rpm)
